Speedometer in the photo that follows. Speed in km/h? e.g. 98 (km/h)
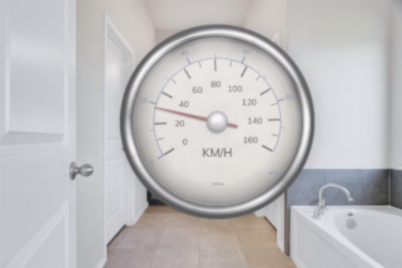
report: 30 (km/h)
